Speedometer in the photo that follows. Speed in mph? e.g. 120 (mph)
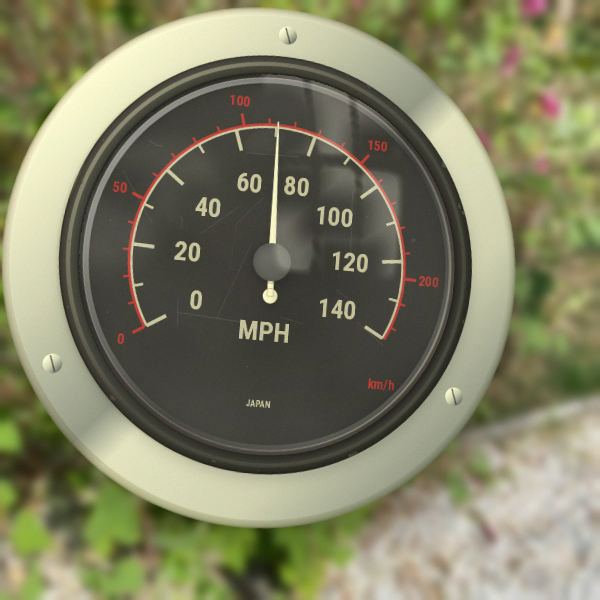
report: 70 (mph)
